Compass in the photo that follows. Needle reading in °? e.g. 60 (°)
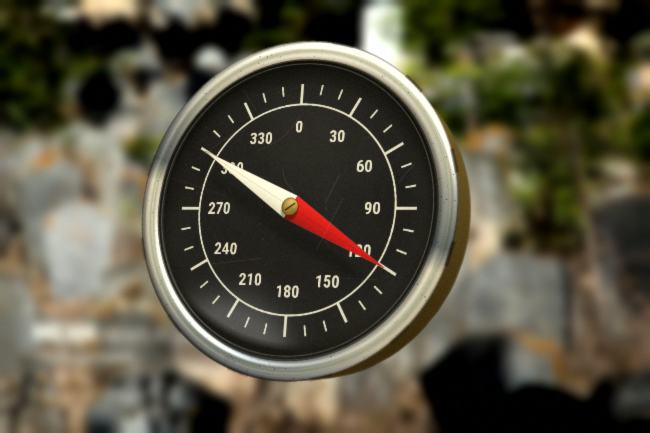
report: 120 (°)
